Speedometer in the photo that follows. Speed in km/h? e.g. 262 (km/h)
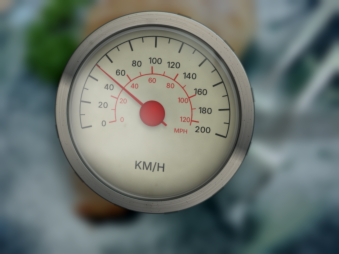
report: 50 (km/h)
